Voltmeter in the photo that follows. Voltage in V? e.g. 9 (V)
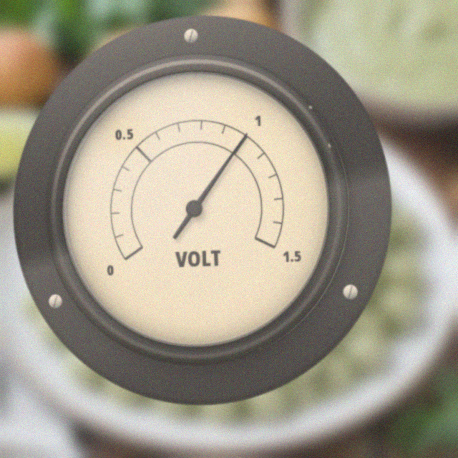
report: 1 (V)
